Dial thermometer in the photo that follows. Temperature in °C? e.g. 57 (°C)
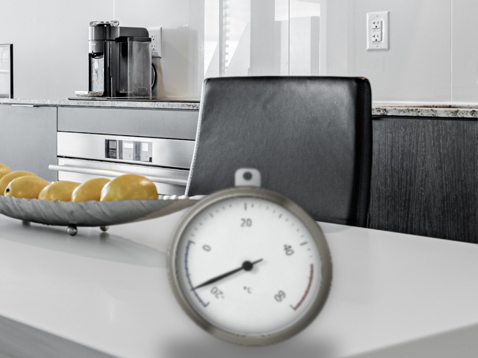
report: -14 (°C)
